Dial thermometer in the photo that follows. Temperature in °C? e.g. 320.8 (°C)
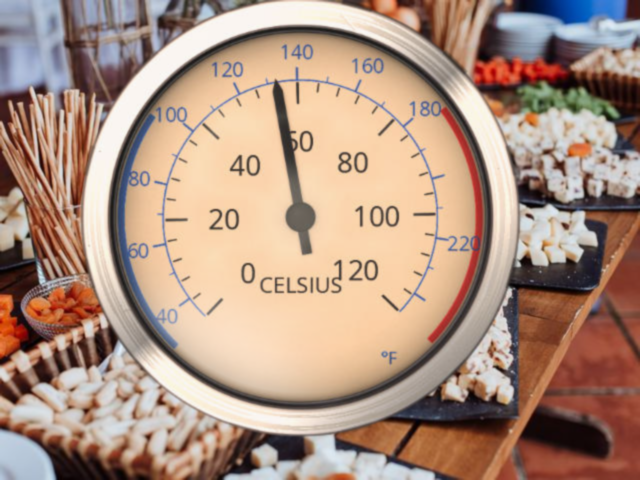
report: 56 (°C)
